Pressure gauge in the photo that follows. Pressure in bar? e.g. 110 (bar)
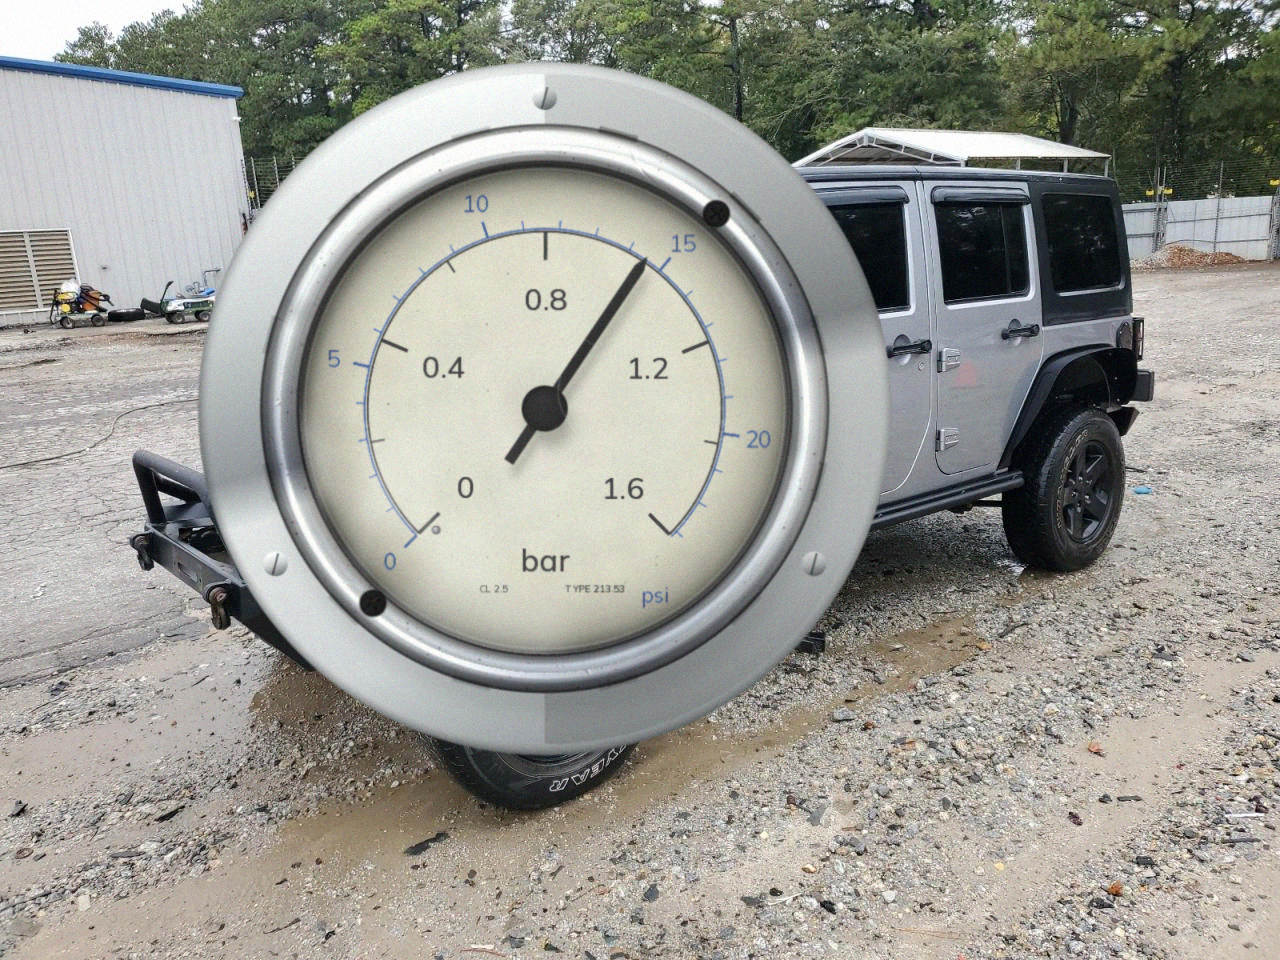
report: 1 (bar)
